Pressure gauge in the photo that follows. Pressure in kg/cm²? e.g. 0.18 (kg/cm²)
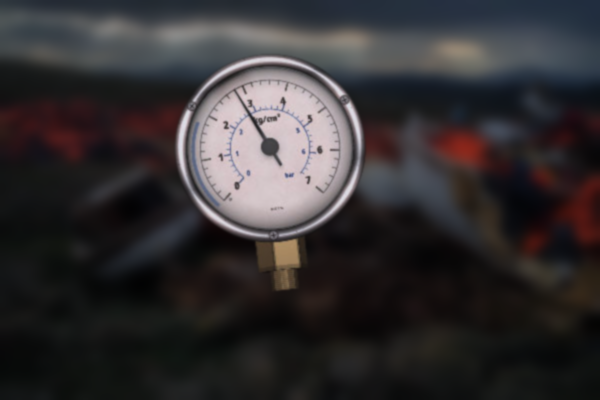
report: 2.8 (kg/cm²)
